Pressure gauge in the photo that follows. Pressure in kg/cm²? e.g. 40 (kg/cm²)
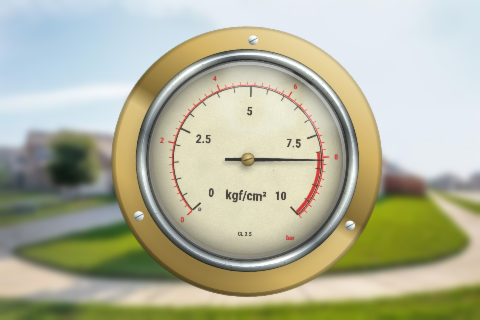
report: 8.25 (kg/cm²)
